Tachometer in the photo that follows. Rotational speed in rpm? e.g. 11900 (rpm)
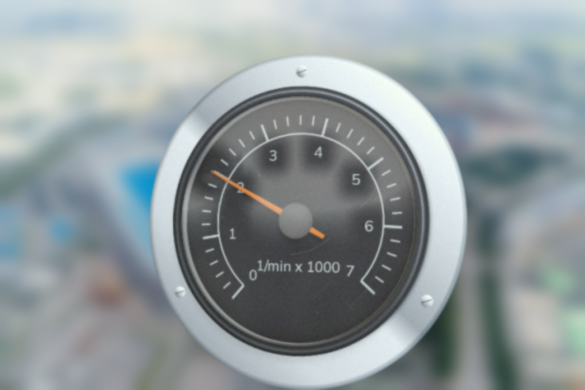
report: 2000 (rpm)
